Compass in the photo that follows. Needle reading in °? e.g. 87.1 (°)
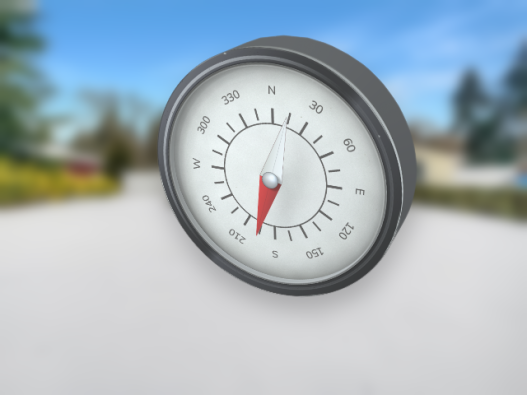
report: 195 (°)
